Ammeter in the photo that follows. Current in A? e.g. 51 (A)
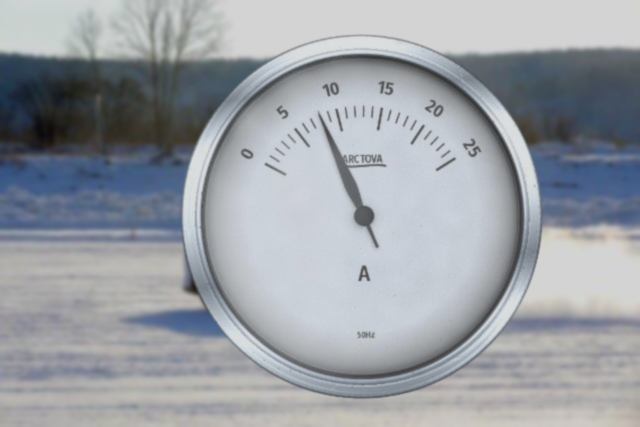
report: 8 (A)
